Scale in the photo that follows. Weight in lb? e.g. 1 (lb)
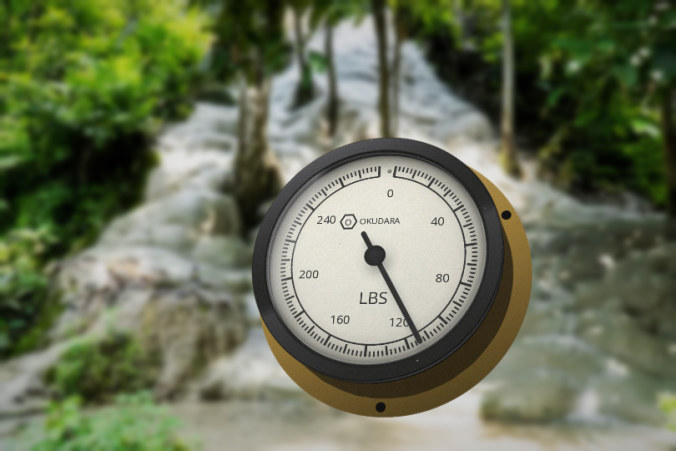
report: 114 (lb)
